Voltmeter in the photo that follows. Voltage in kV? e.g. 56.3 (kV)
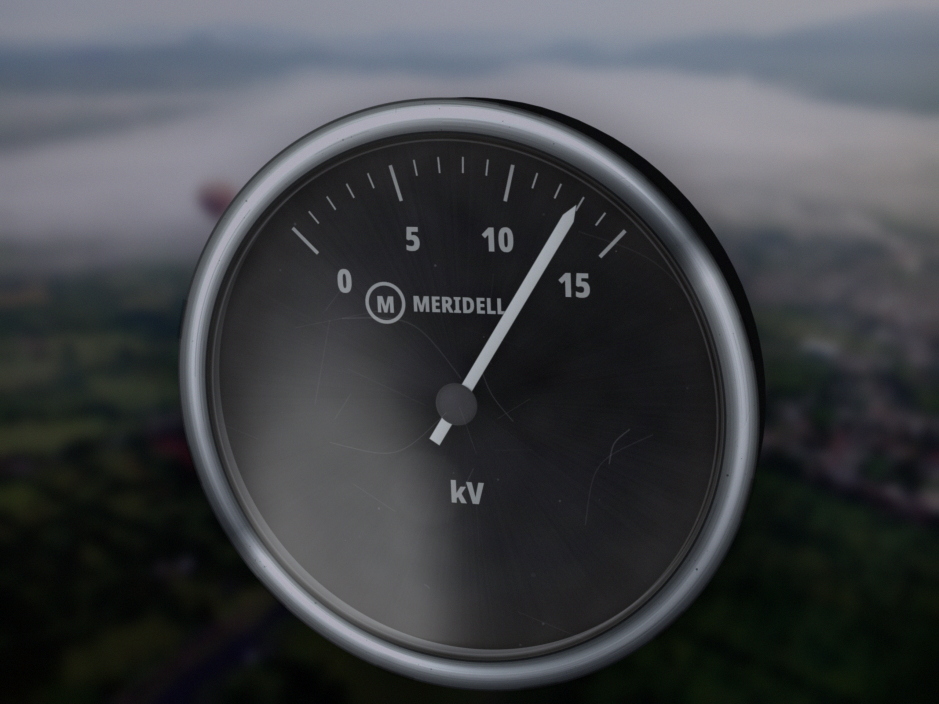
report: 13 (kV)
